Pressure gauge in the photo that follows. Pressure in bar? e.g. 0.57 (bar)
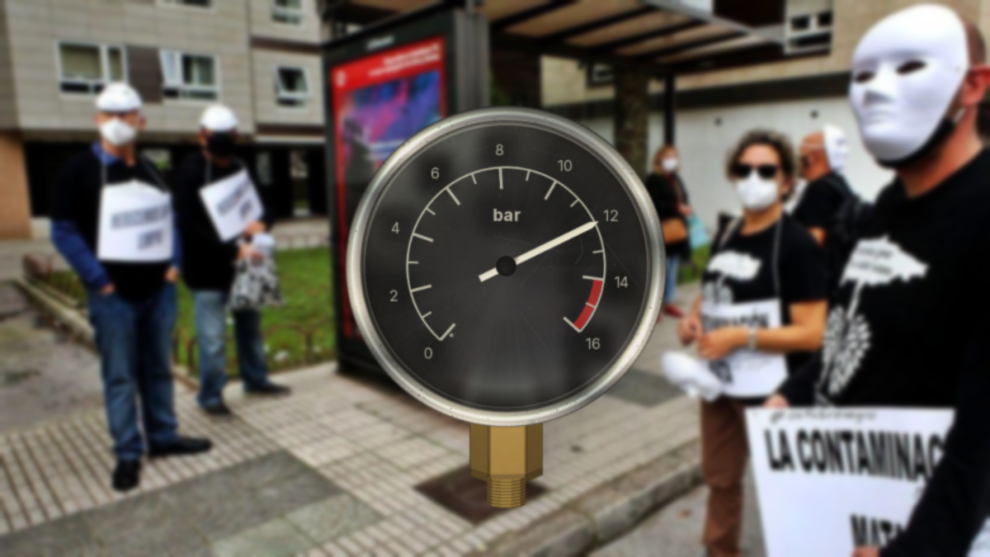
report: 12 (bar)
